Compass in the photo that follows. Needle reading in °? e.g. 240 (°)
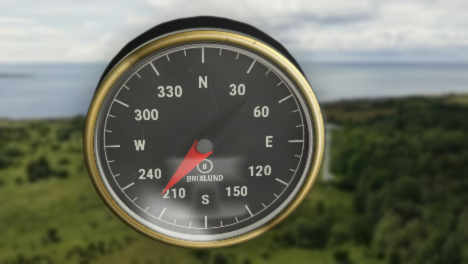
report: 220 (°)
